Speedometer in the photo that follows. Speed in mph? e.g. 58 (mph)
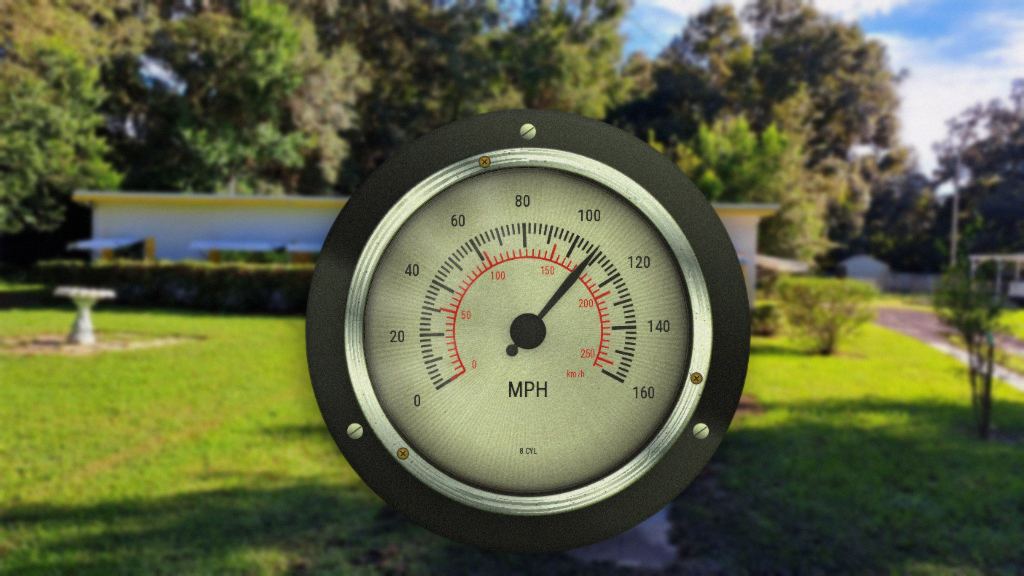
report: 108 (mph)
